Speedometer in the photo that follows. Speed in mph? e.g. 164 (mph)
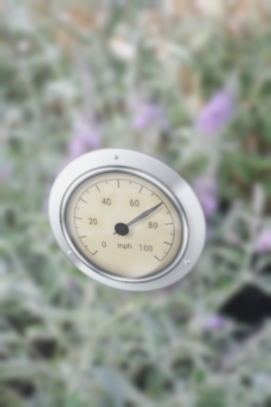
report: 70 (mph)
